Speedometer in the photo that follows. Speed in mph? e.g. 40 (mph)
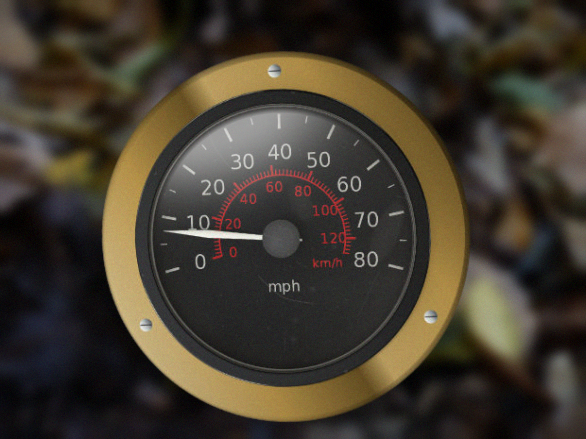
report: 7.5 (mph)
